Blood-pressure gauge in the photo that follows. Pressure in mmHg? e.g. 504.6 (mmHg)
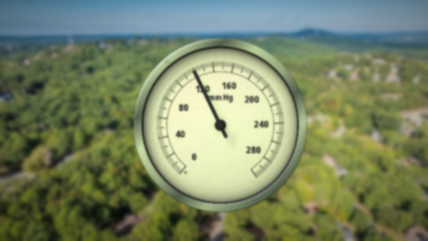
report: 120 (mmHg)
